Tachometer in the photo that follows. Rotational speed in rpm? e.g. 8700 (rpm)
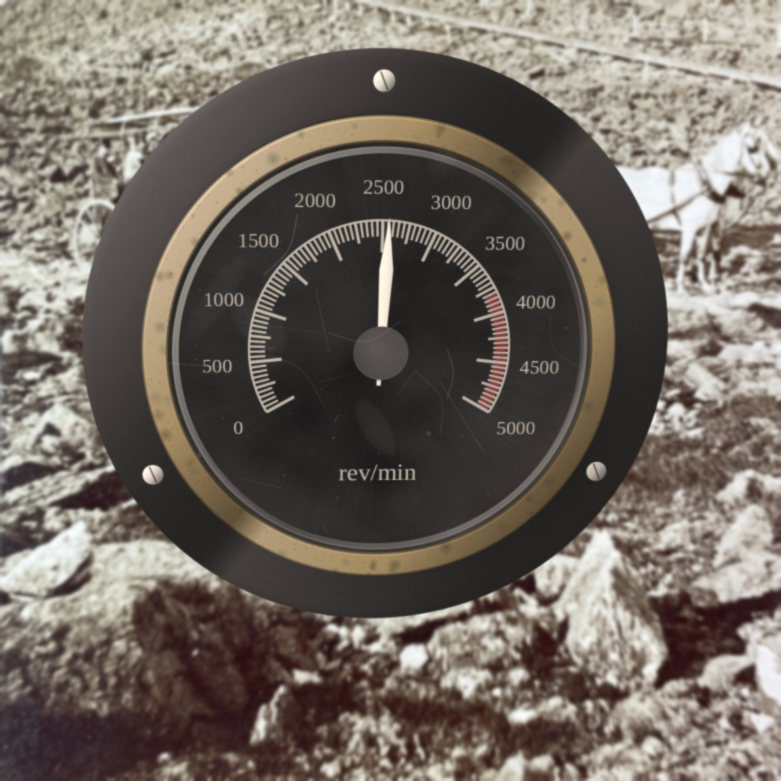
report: 2550 (rpm)
